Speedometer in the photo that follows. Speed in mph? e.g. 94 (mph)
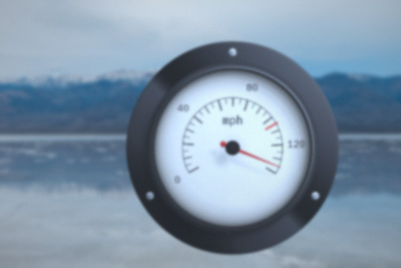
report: 135 (mph)
